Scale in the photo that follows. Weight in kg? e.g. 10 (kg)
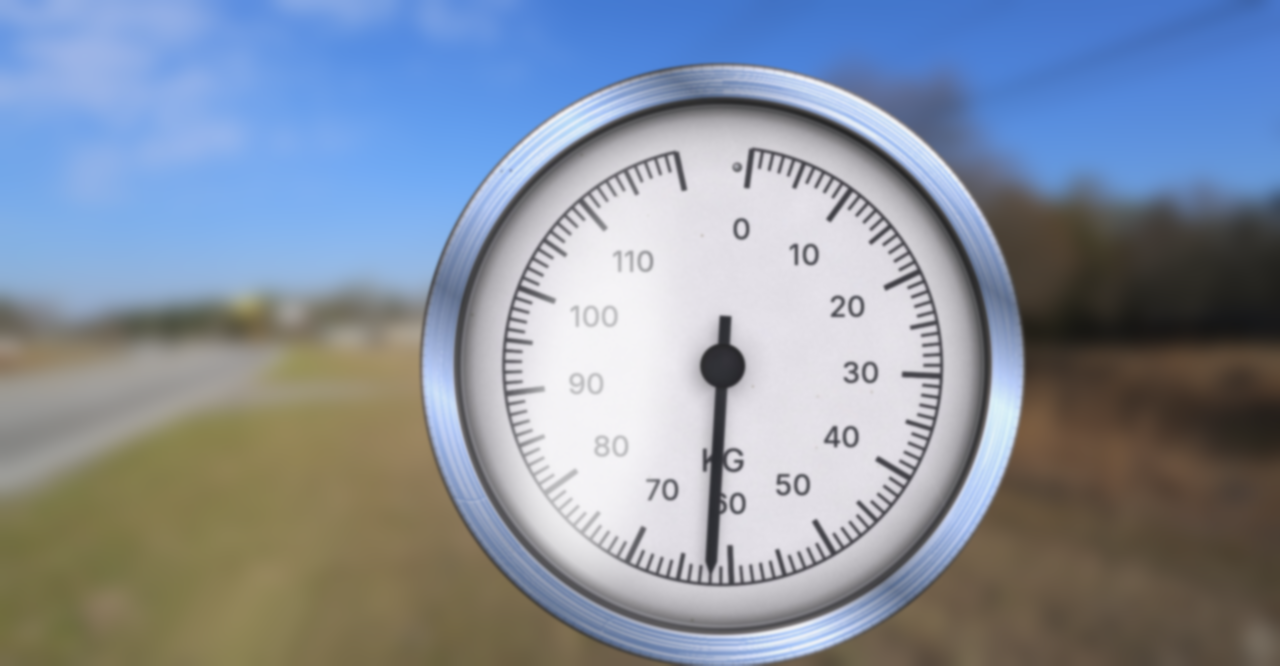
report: 62 (kg)
